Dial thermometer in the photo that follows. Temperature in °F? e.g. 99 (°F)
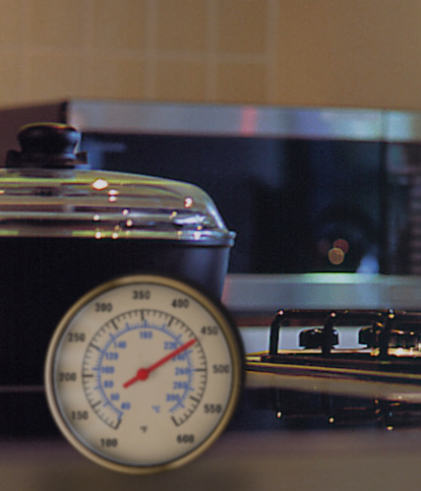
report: 450 (°F)
